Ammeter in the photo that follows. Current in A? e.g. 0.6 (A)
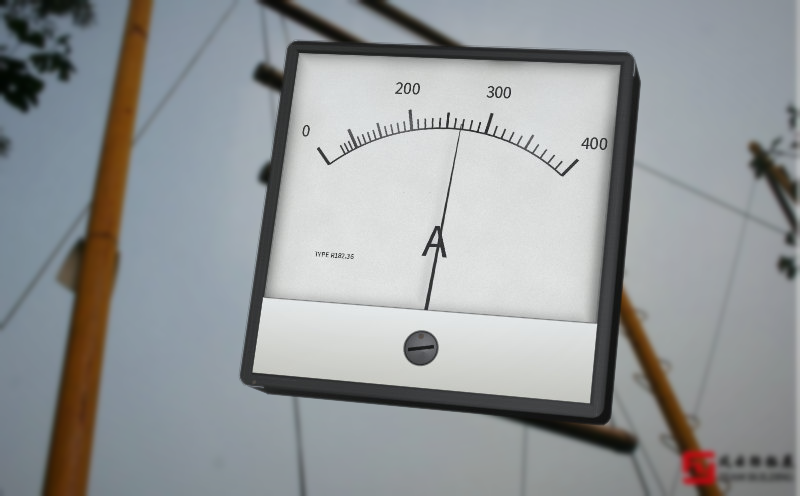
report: 270 (A)
